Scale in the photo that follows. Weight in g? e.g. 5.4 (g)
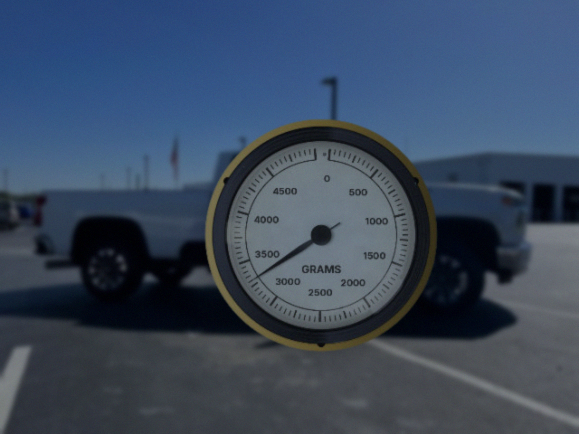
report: 3300 (g)
